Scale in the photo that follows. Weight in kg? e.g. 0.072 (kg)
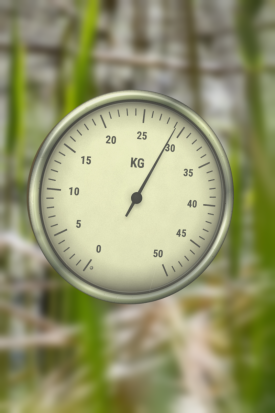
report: 29 (kg)
